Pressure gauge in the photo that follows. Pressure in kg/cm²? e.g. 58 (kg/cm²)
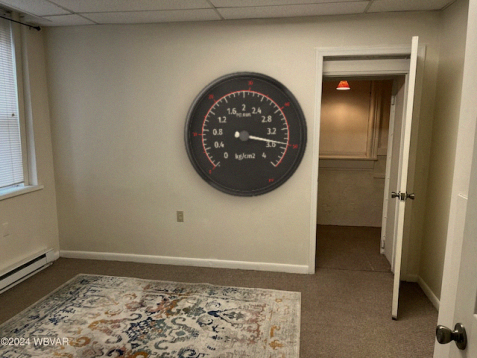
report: 3.5 (kg/cm²)
